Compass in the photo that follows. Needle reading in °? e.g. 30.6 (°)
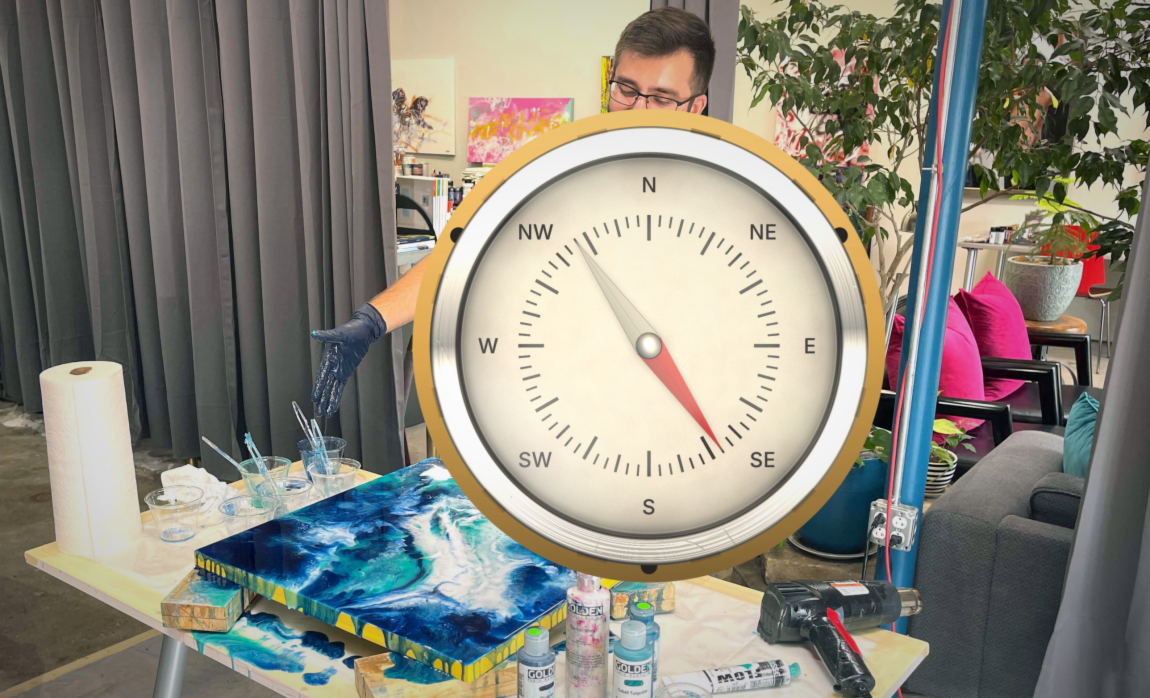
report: 145 (°)
